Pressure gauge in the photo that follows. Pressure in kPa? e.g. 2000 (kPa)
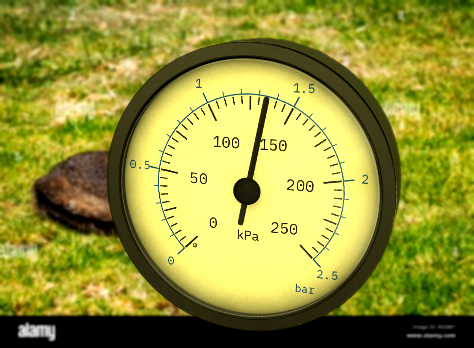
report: 135 (kPa)
